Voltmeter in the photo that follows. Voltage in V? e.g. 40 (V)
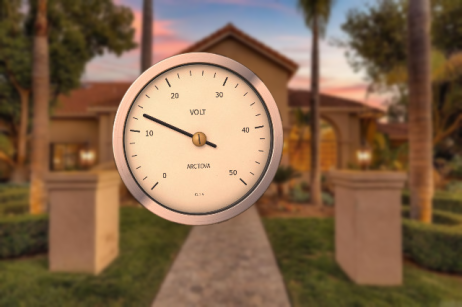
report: 13 (V)
